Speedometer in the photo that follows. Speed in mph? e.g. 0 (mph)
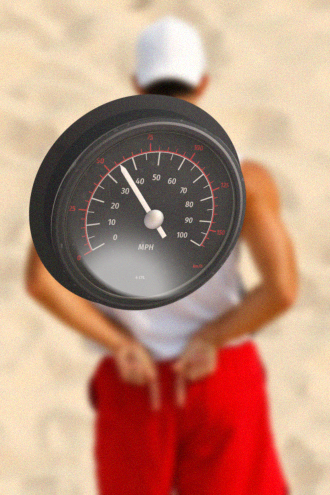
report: 35 (mph)
